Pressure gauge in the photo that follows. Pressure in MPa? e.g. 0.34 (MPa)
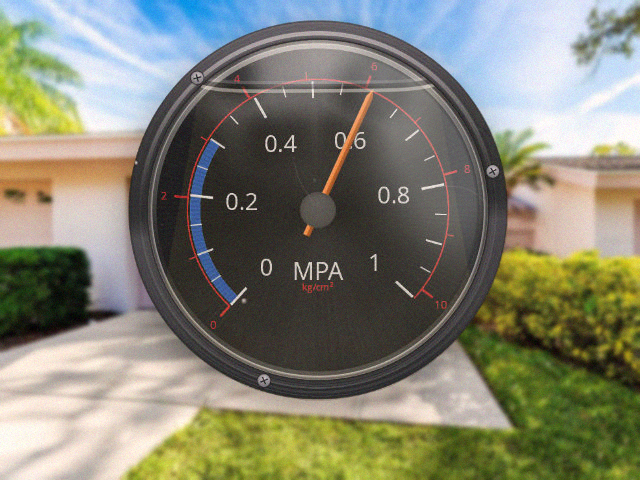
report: 0.6 (MPa)
